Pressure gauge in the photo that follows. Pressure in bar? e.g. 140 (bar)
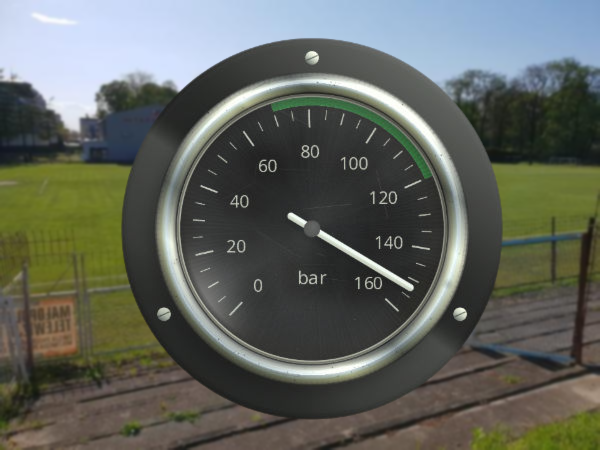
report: 152.5 (bar)
